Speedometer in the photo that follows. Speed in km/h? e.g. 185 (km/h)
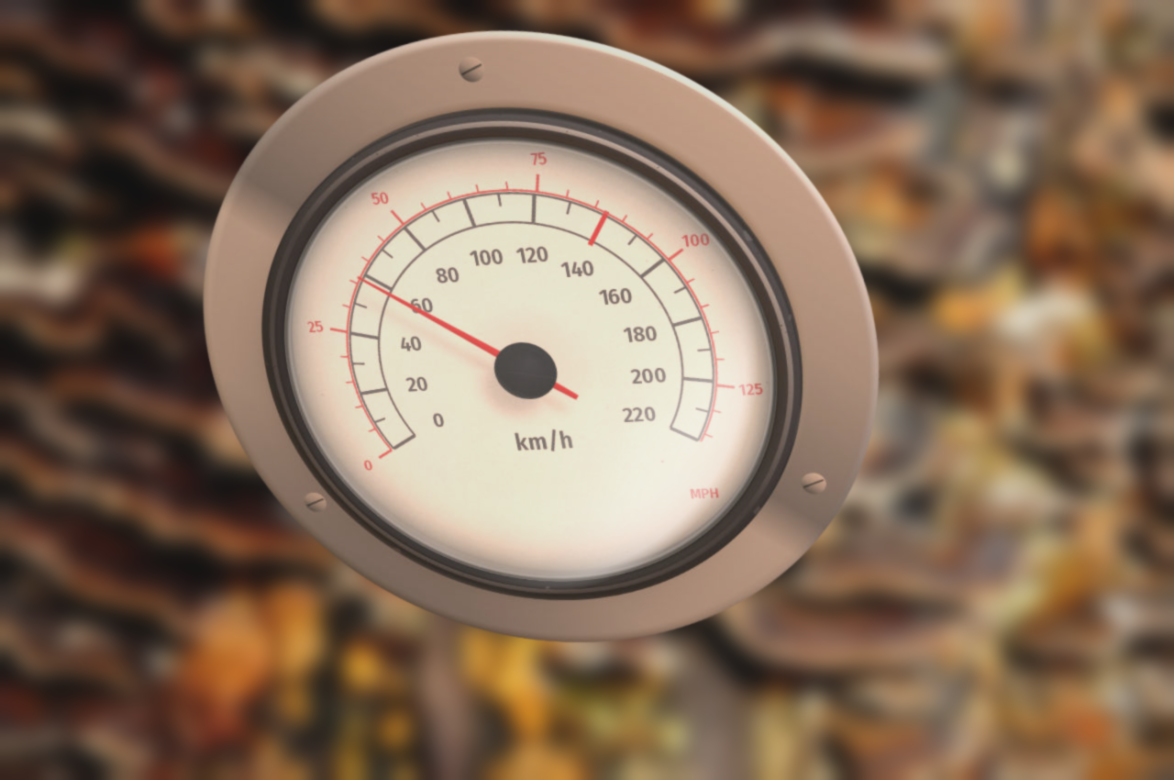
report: 60 (km/h)
